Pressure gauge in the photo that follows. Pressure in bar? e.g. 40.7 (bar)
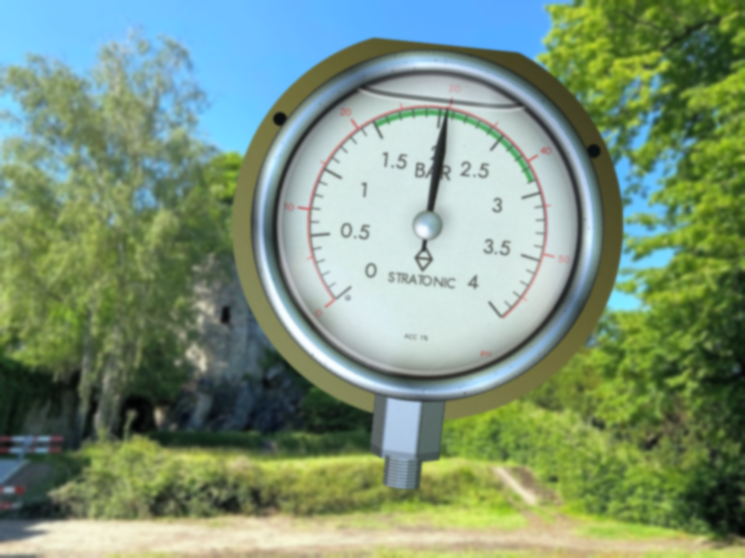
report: 2.05 (bar)
